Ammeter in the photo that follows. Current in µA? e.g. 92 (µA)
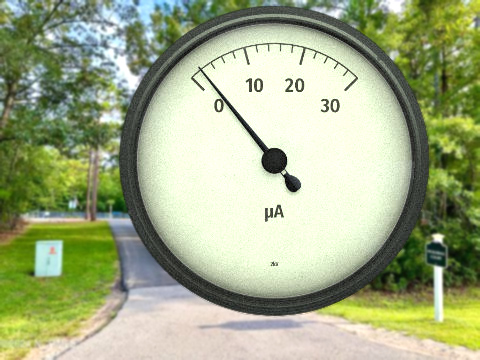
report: 2 (µA)
